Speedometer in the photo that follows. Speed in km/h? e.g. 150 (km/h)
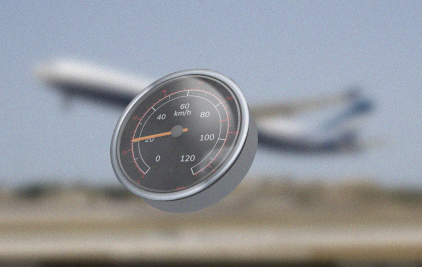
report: 20 (km/h)
